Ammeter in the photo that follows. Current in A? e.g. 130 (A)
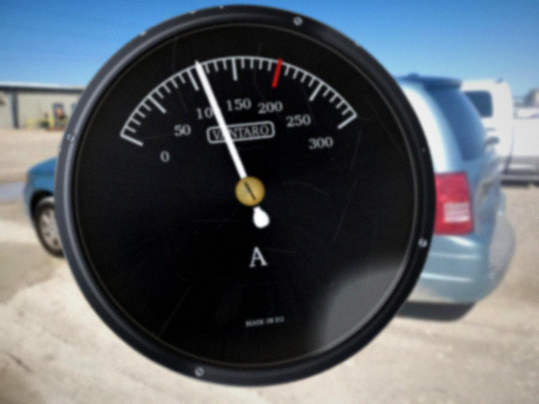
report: 110 (A)
